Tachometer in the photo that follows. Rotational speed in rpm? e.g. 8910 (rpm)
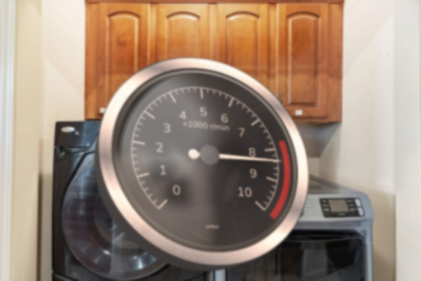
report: 8400 (rpm)
